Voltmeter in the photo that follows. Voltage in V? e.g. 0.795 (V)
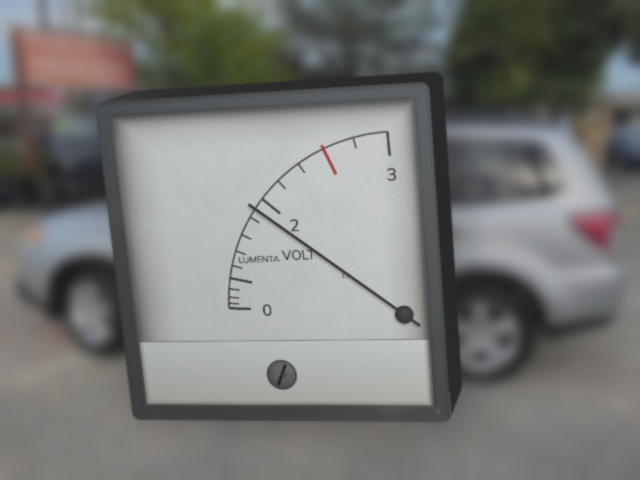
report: 1.9 (V)
